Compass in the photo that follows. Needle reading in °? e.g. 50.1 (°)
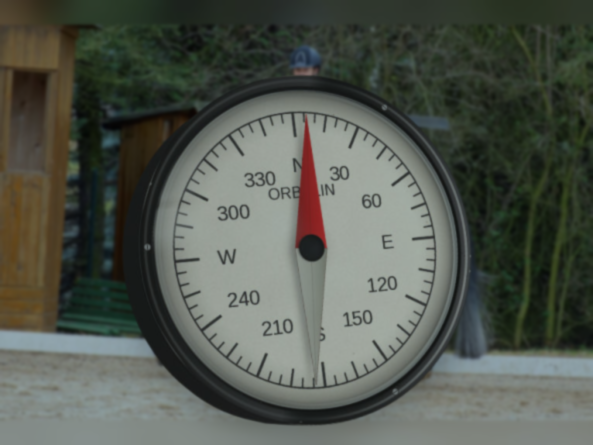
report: 5 (°)
